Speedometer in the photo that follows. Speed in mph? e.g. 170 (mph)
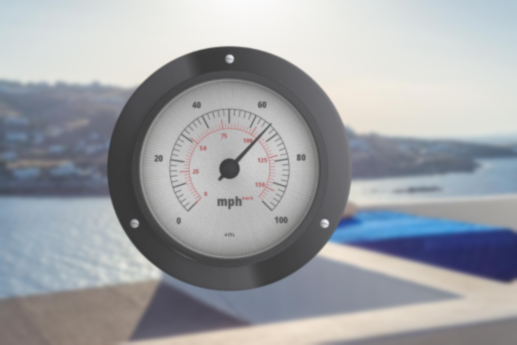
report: 66 (mph)
